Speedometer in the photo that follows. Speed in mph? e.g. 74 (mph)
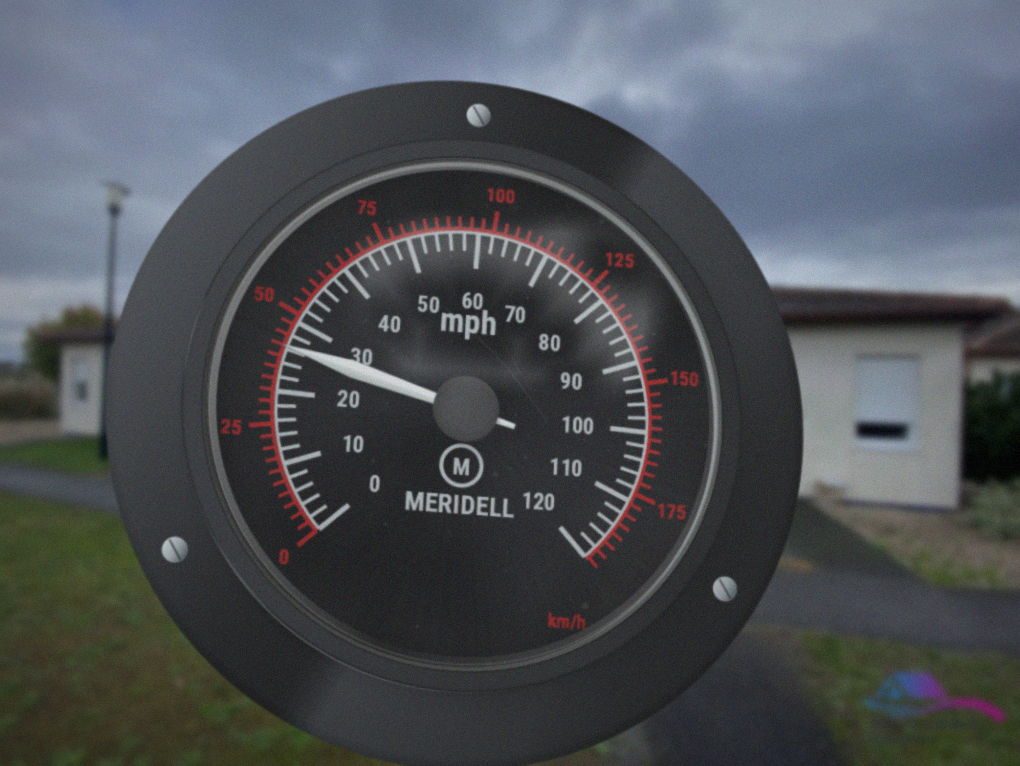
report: 26 (mph)
